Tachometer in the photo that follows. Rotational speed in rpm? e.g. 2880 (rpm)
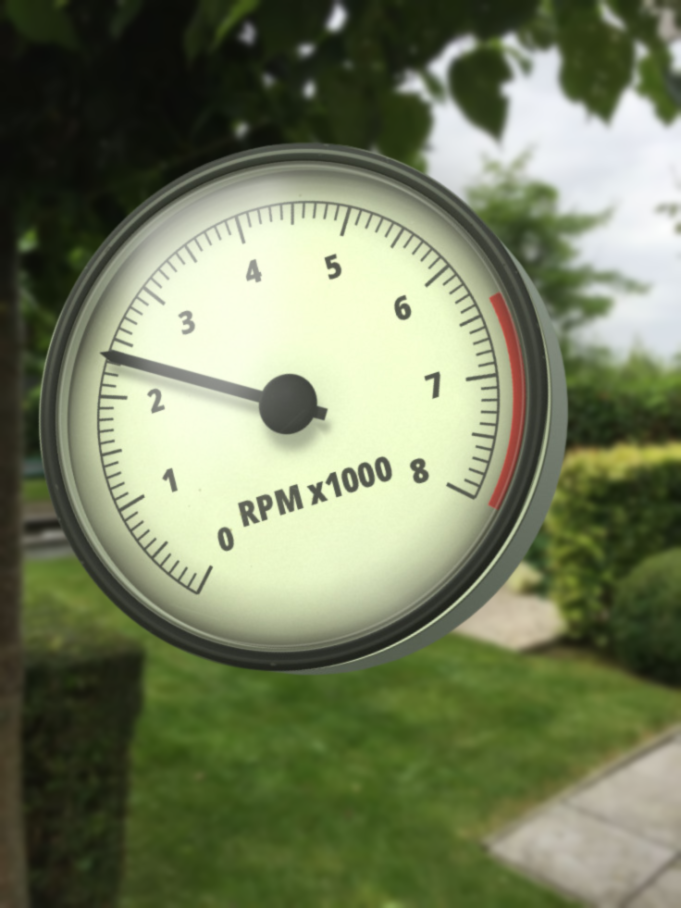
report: 2350 (rpm)
